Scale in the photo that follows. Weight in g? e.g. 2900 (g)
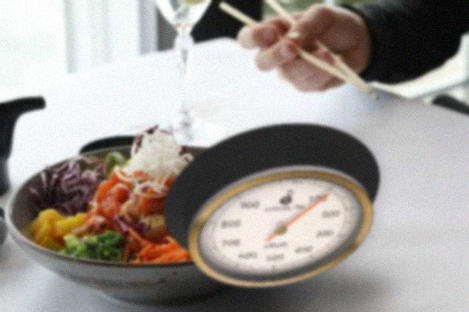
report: 100 (g)
